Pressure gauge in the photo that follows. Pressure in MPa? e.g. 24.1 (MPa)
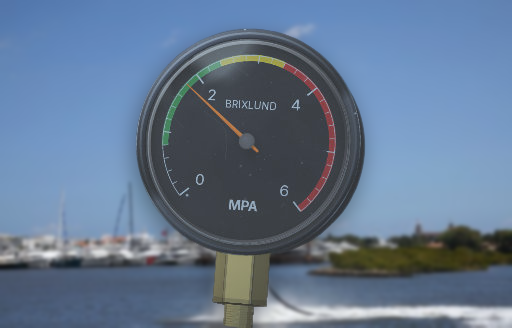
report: 1.8 (MPa)
